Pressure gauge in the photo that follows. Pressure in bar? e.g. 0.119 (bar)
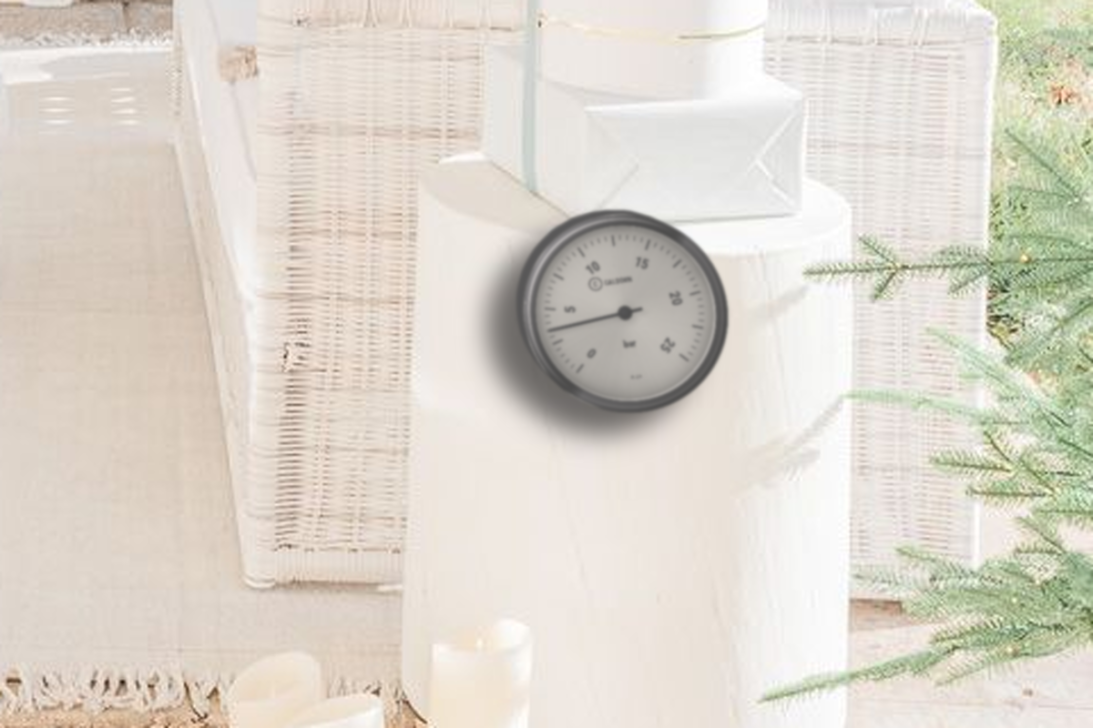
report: 3.5 (bar)
